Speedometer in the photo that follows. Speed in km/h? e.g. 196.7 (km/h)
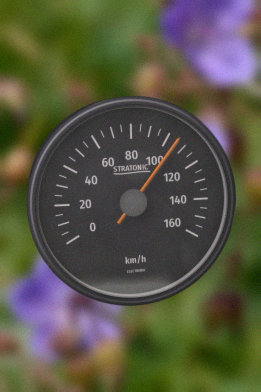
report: 105 (km/h)
